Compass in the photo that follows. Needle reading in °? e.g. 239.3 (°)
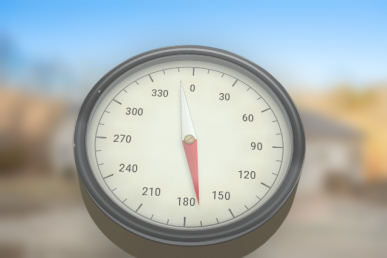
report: 170 (°)
